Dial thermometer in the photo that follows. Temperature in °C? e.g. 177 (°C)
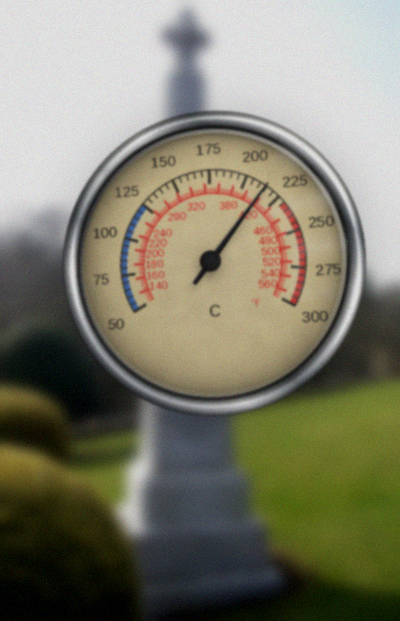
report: 215 (°C)
